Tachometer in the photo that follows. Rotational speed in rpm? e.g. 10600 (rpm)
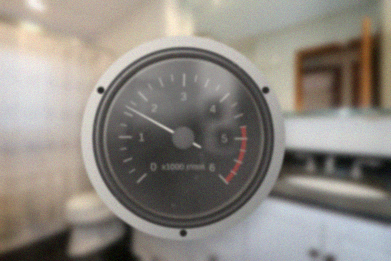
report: 1625 (rpm)
